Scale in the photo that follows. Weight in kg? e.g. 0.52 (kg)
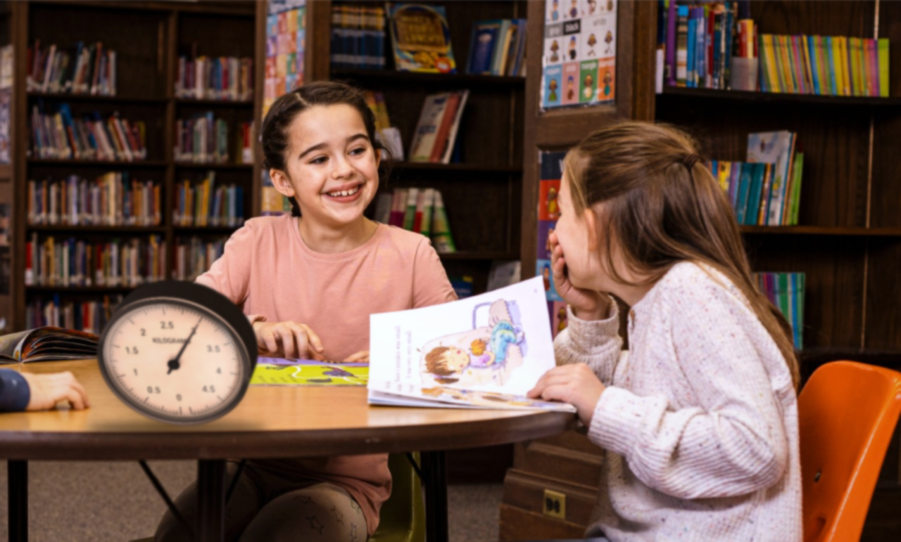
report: 3 (kg)
